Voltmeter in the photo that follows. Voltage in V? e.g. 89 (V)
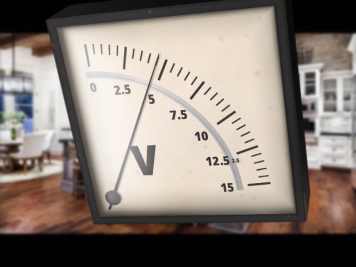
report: 4.5 (V)
